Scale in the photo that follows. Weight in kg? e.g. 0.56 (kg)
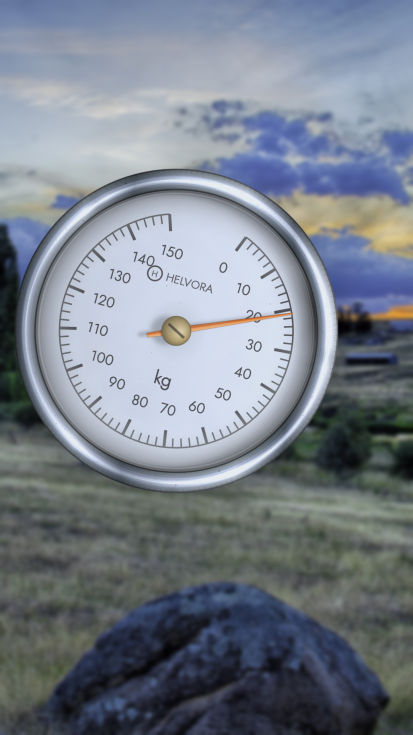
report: 21 (kg)
